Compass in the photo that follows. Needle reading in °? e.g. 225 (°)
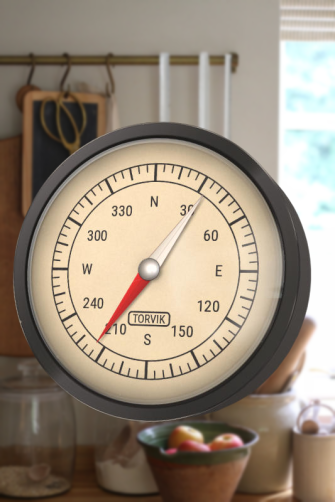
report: 215 (°)
